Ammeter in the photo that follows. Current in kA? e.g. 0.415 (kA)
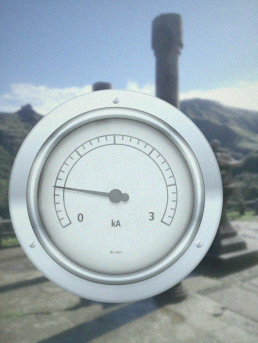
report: 0.5 (kA)
